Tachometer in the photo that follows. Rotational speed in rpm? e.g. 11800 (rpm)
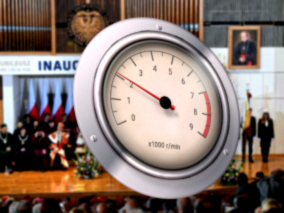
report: 2000 (rpm)
